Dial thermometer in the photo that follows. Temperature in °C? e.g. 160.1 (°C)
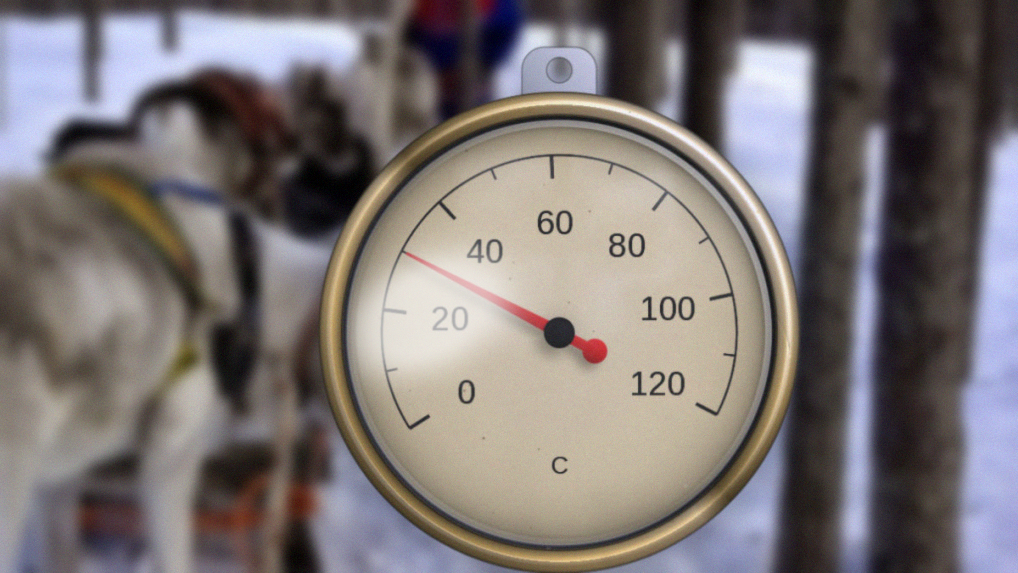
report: 30 (°C)
